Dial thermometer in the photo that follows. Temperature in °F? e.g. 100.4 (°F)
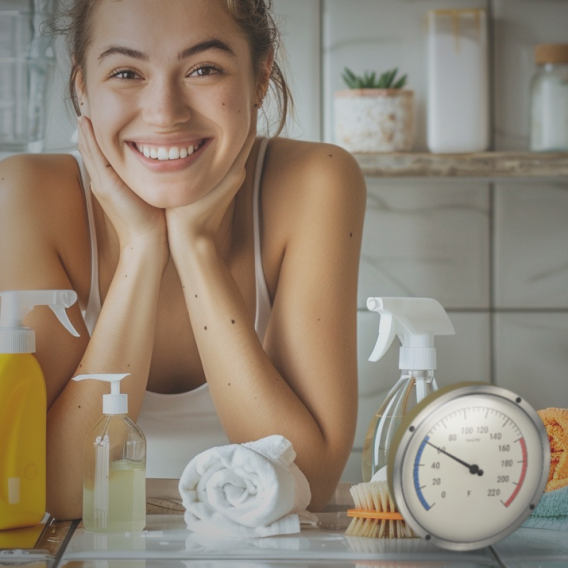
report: 60 (°F)
